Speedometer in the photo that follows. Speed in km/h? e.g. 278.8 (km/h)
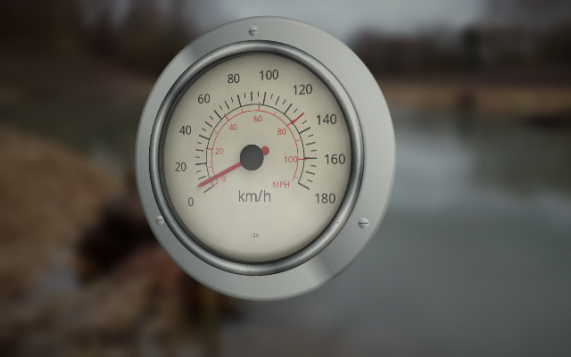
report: 5 (km/h)
